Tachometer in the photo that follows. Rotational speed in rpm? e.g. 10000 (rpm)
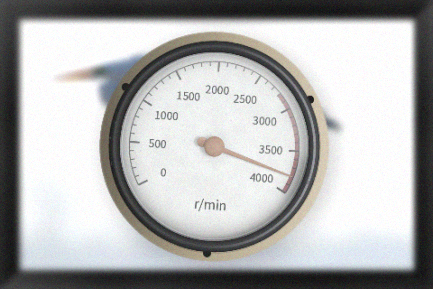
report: 3800 (rpm)
